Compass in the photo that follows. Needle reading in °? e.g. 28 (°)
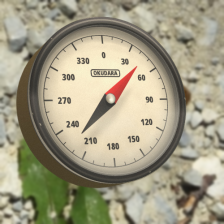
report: 45 (°)
